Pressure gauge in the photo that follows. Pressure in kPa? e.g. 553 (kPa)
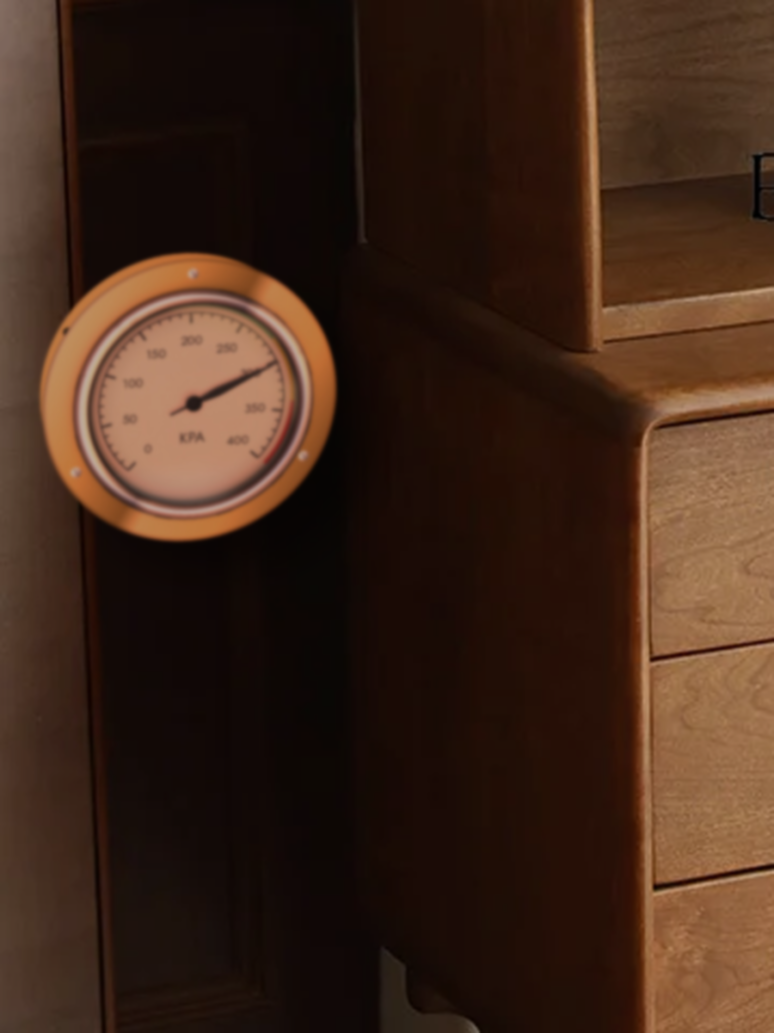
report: 300 (kPa)
